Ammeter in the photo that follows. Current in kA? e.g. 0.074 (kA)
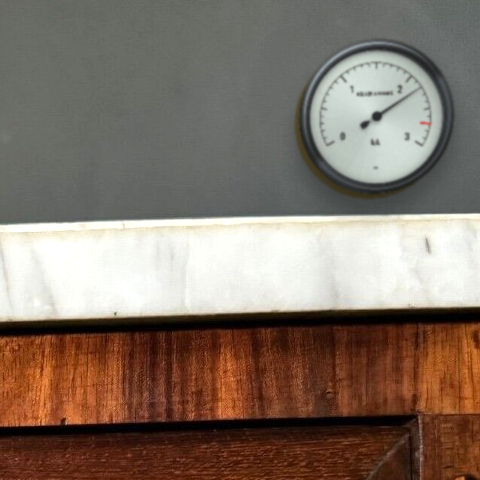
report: 2.2 (kA)
